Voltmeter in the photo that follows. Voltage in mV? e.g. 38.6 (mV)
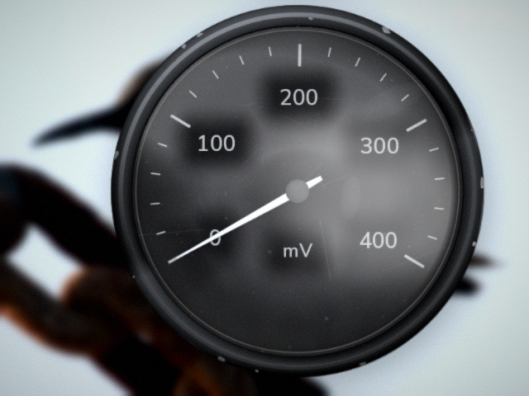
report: 0 (mV)
